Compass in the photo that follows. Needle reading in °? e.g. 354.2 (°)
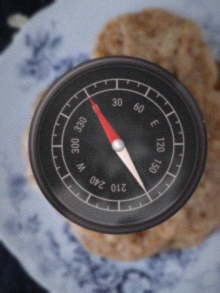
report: 0 (°)
